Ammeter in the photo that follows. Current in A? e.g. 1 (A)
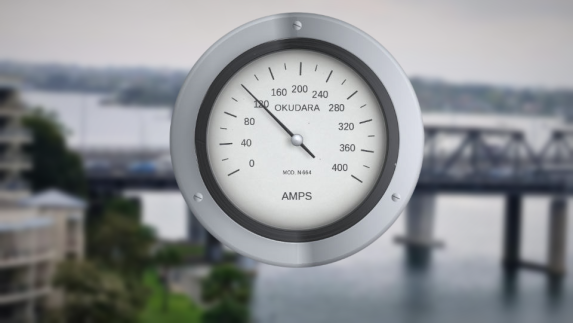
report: 120 (A)
